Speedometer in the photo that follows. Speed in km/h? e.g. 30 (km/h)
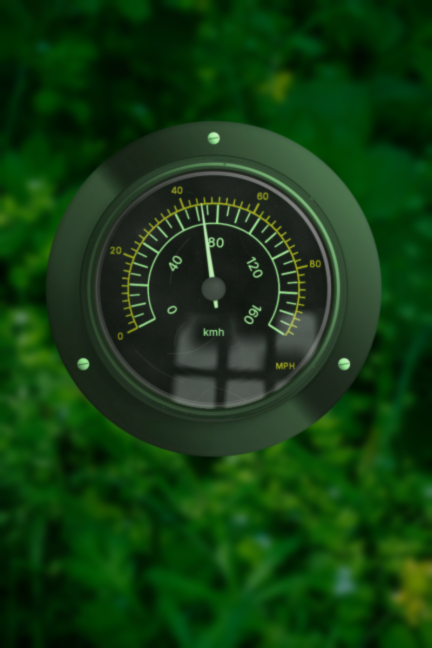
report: 72.5 (km/h)
